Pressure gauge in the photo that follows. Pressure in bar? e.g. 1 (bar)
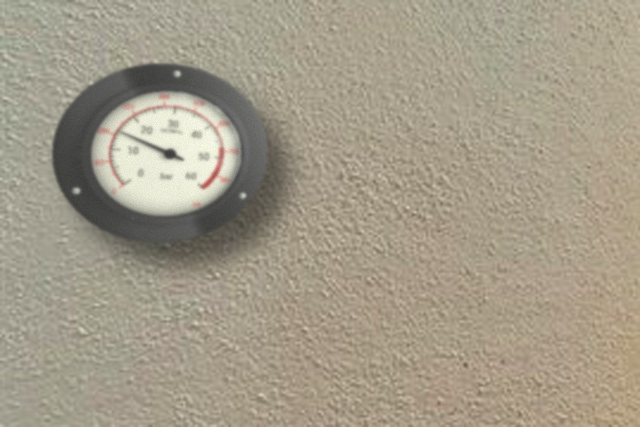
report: 15 (bar)
